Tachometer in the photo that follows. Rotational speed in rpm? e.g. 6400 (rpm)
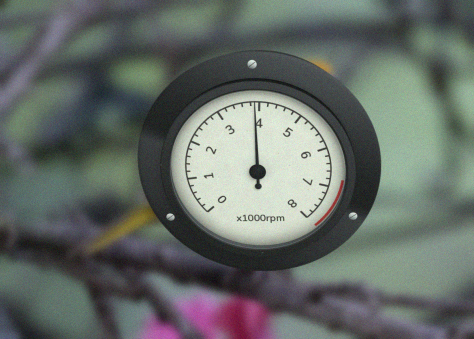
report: 3900 (rpm)
